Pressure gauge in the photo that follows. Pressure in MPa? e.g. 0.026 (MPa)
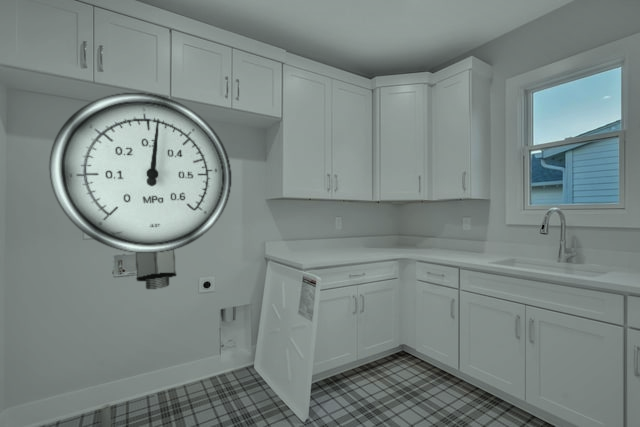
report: 0.32 (MPa)
